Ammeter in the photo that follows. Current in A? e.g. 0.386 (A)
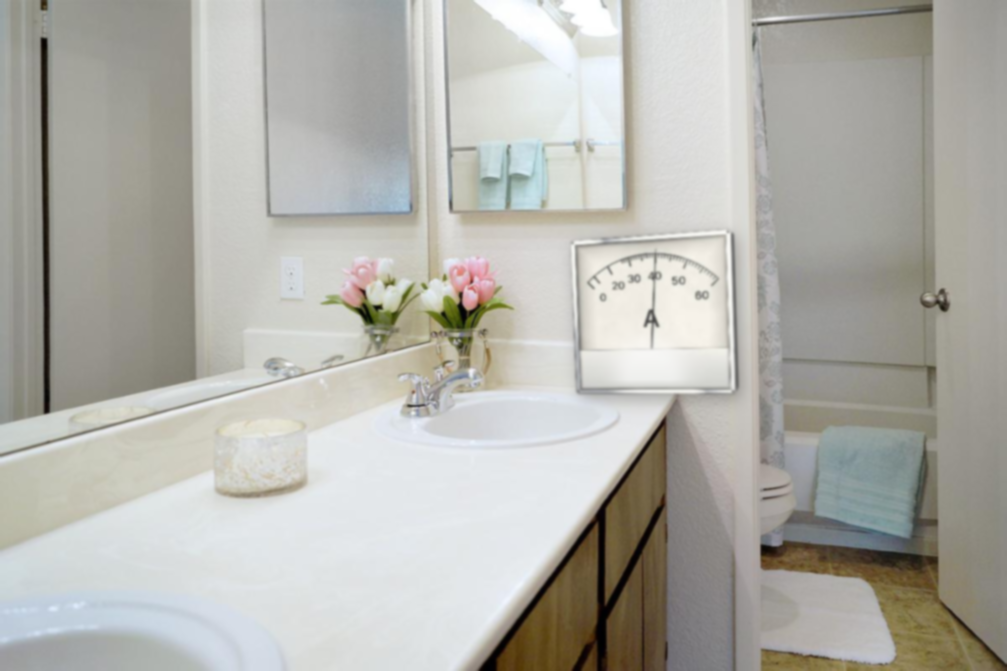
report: 40 (A)
